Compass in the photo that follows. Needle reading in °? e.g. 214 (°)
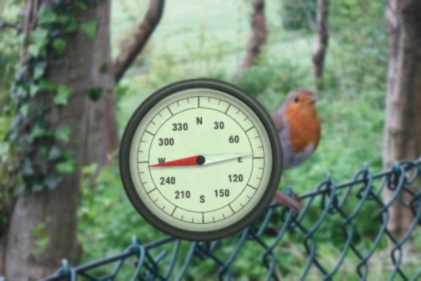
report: 265 (°)
